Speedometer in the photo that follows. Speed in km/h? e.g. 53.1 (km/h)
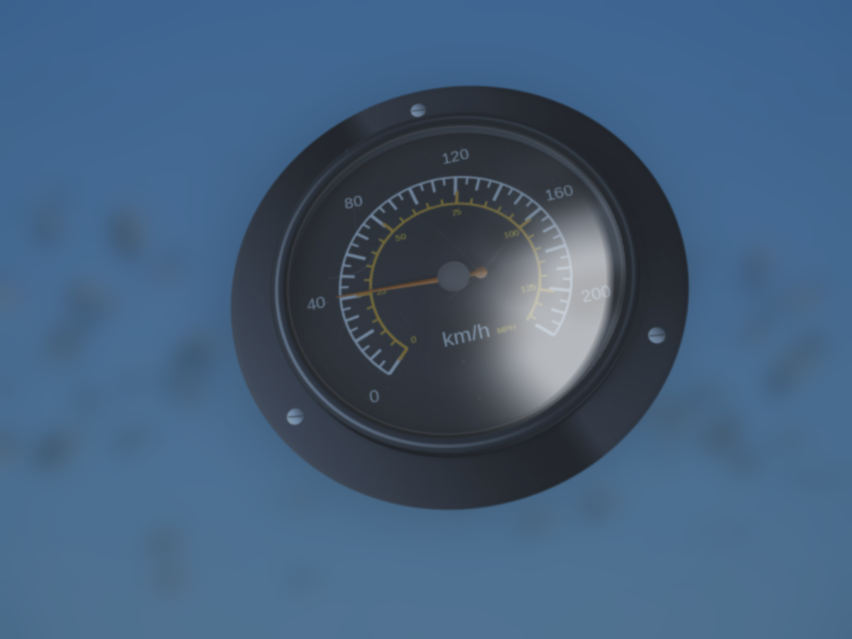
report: 40 (km/h)
